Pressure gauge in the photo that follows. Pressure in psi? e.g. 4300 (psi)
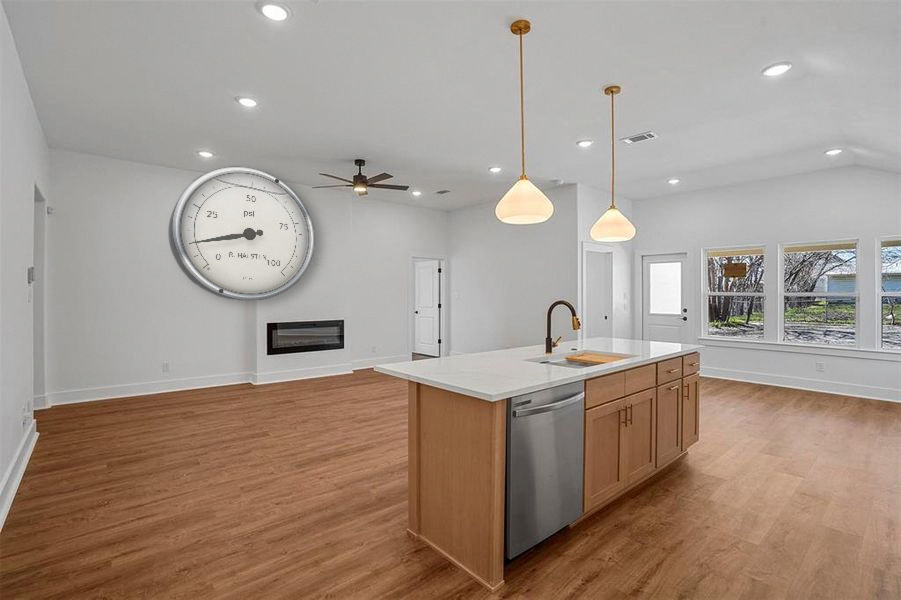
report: 10 (psi)
